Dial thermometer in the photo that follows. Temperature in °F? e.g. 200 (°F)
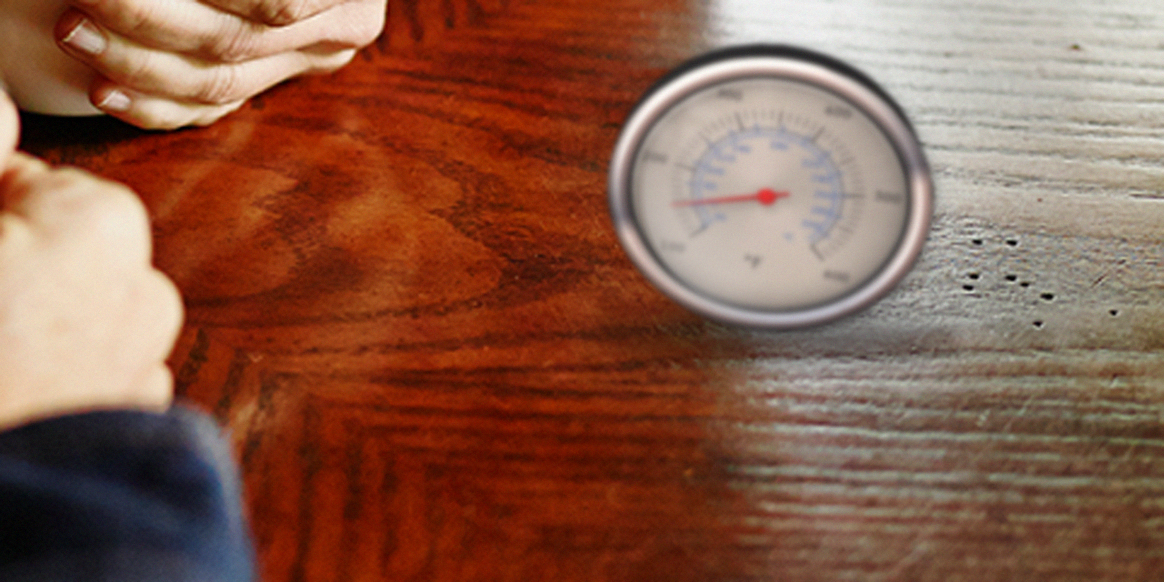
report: 150 (°F)
